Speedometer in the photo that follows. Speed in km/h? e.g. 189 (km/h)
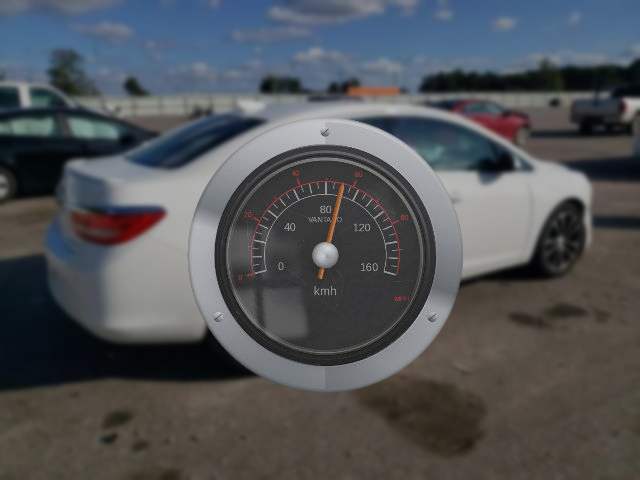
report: 90 (km/h)
